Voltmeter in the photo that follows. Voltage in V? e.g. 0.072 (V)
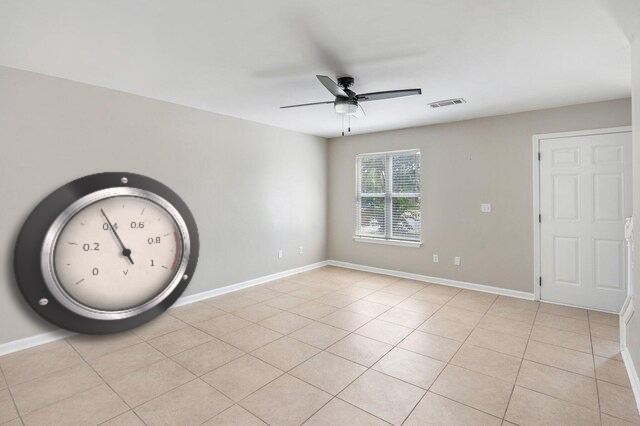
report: 0.4 (V)
